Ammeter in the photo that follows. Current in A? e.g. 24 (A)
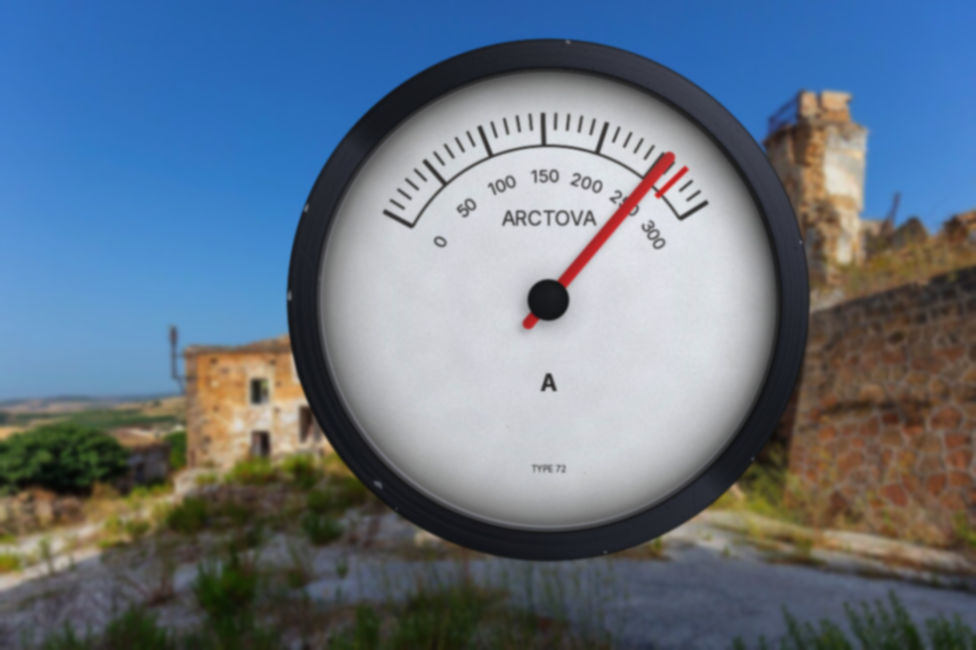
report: 255 (A)
